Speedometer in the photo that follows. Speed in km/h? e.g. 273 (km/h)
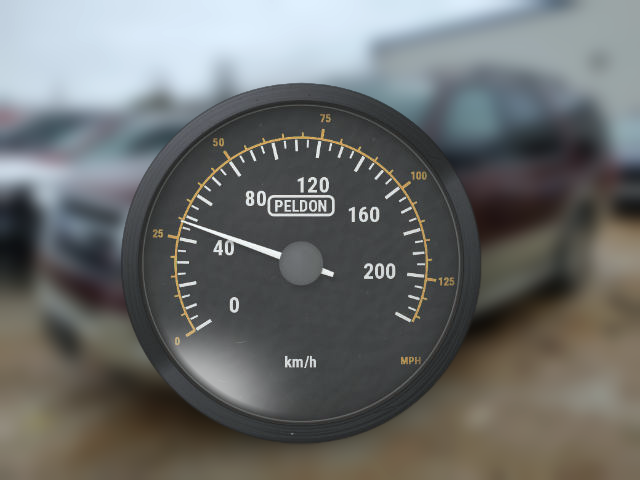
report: 47.5 (km/h)
